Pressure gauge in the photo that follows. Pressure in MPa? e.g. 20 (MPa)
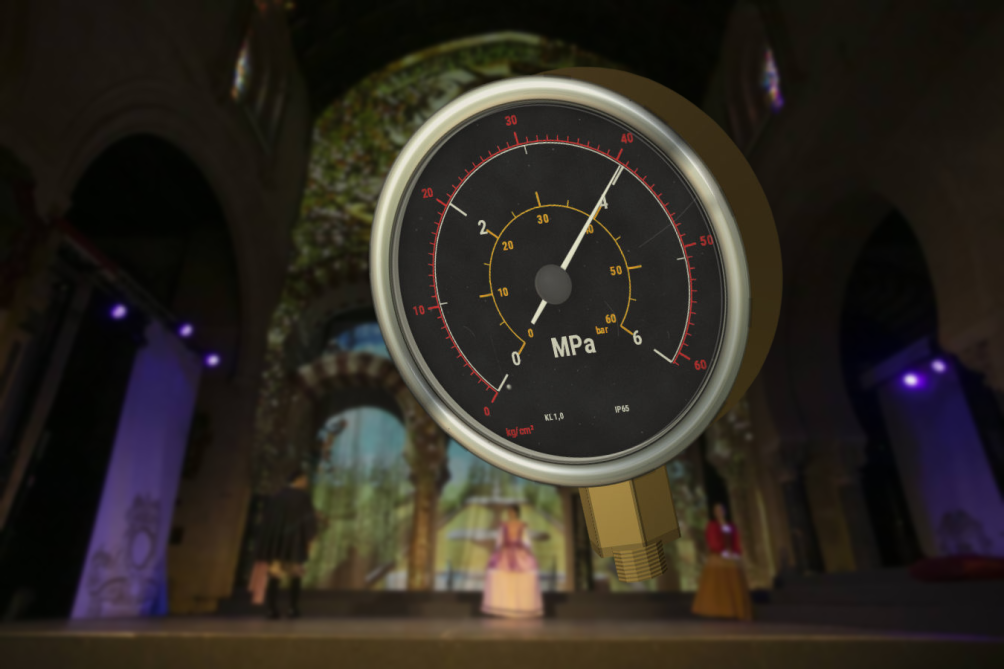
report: 4 (MPa)
